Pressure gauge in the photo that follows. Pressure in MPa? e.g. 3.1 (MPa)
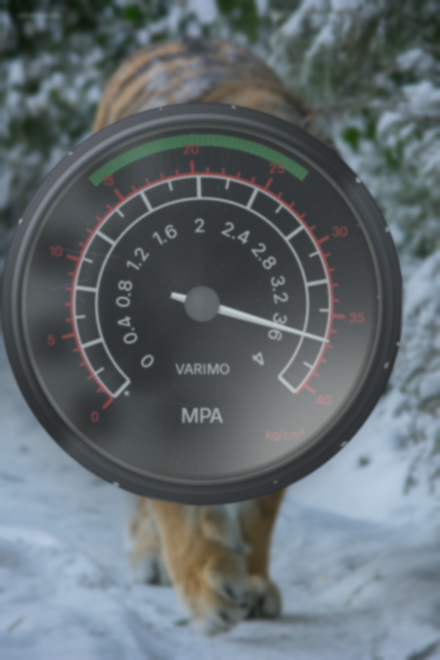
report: 3.6 (MPa)
